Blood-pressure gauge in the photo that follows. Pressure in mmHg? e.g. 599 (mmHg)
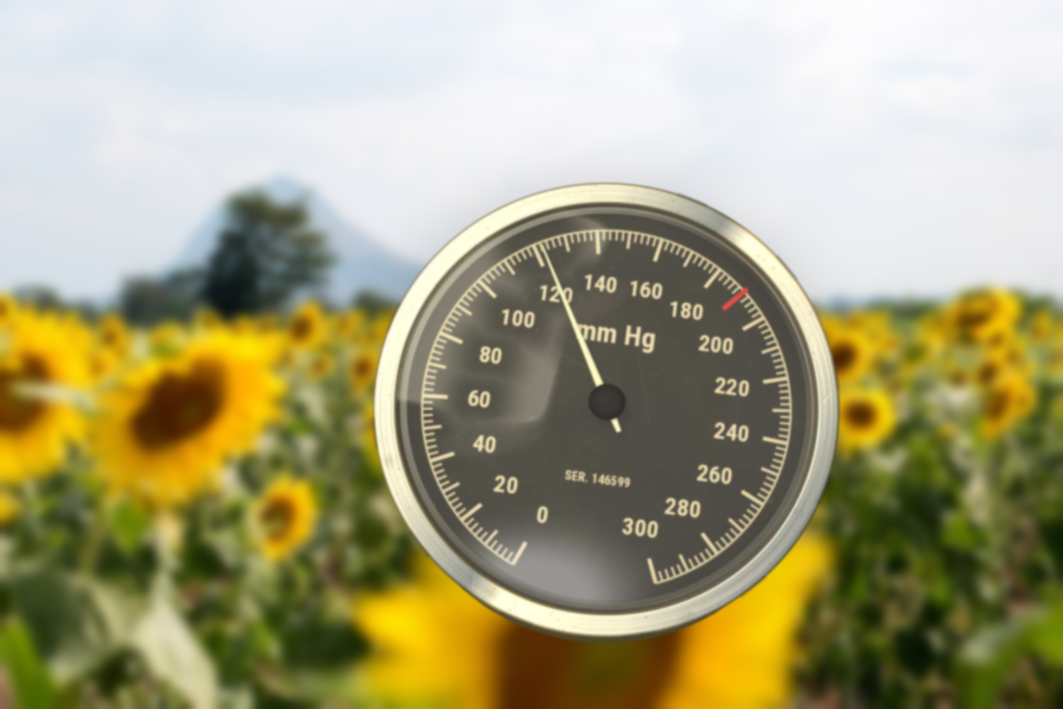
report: 122 (mmHg)
